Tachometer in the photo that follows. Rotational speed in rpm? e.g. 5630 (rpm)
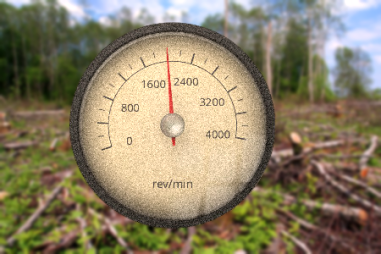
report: 2000 (rpm)
